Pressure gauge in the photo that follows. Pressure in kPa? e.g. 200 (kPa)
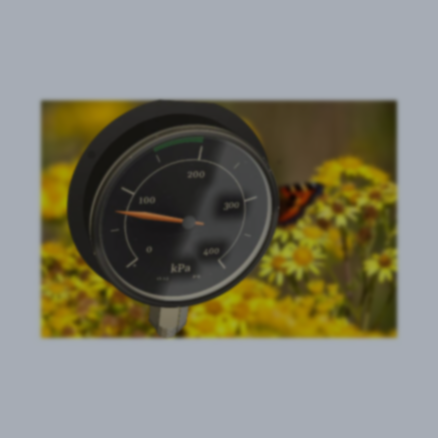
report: 75 (kPa)
